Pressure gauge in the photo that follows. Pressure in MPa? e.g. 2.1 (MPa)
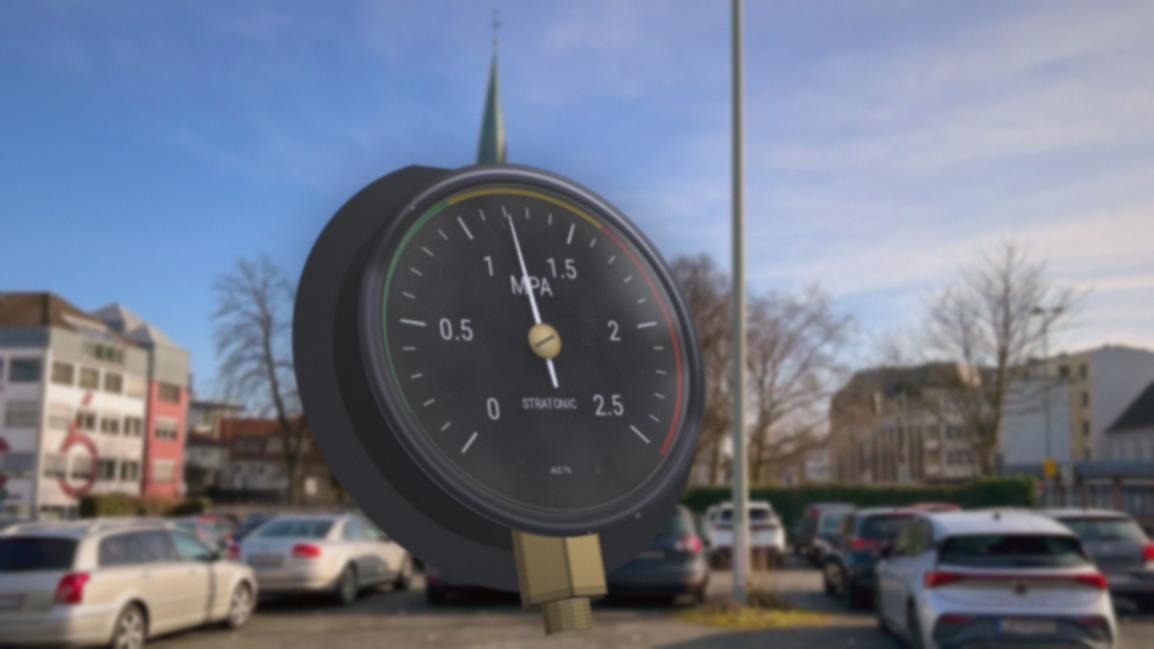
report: 1.2 (MPa)
